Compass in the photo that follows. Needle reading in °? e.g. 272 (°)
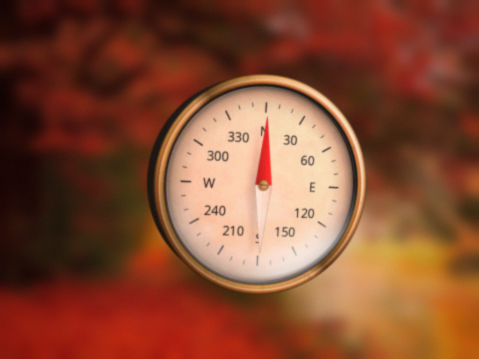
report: 0 (°)
